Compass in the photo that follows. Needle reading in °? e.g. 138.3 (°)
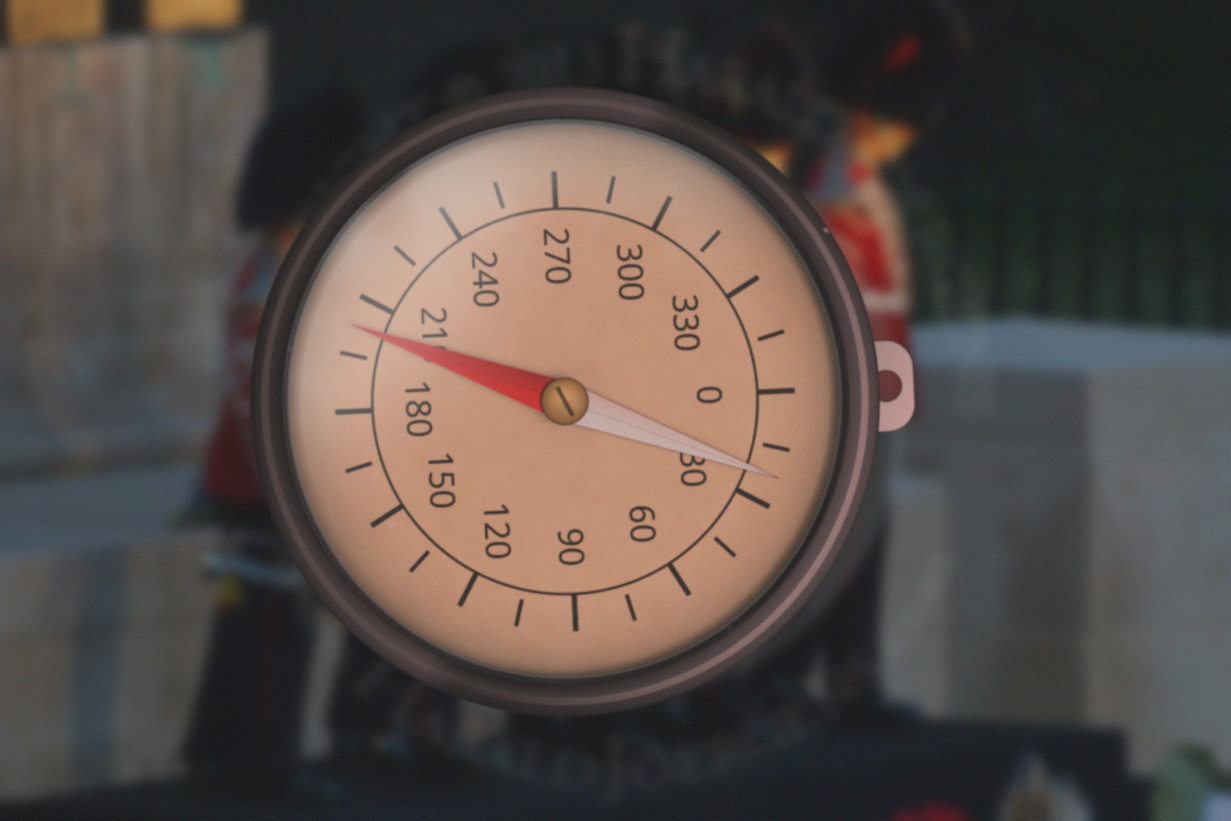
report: 202.5 (°)
